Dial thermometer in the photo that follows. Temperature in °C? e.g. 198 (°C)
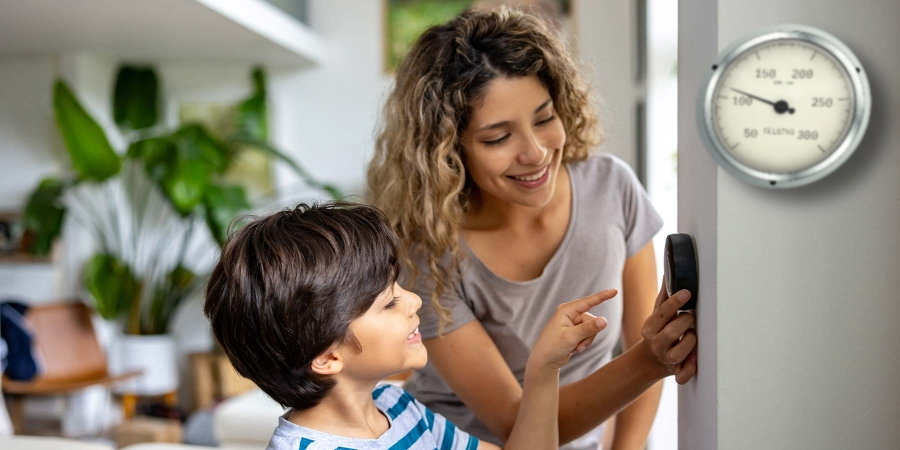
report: 110 (°C)
